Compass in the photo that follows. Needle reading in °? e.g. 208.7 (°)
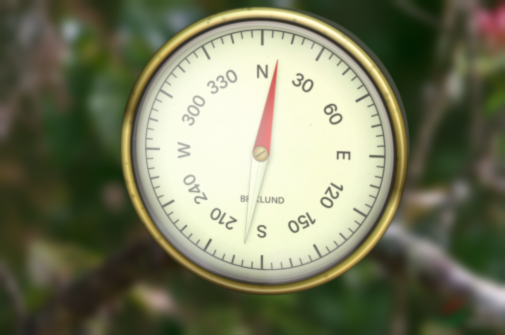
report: 10 (°)
